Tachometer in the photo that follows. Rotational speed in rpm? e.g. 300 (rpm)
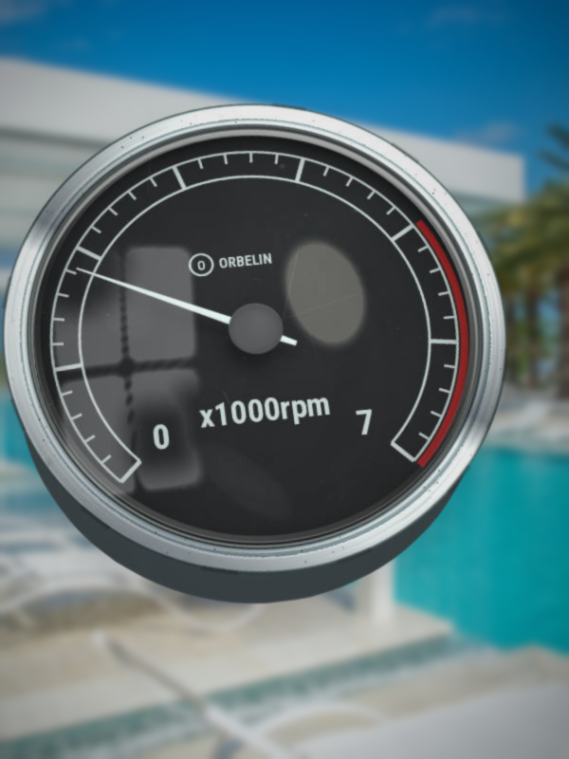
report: 1800 (rpm)
